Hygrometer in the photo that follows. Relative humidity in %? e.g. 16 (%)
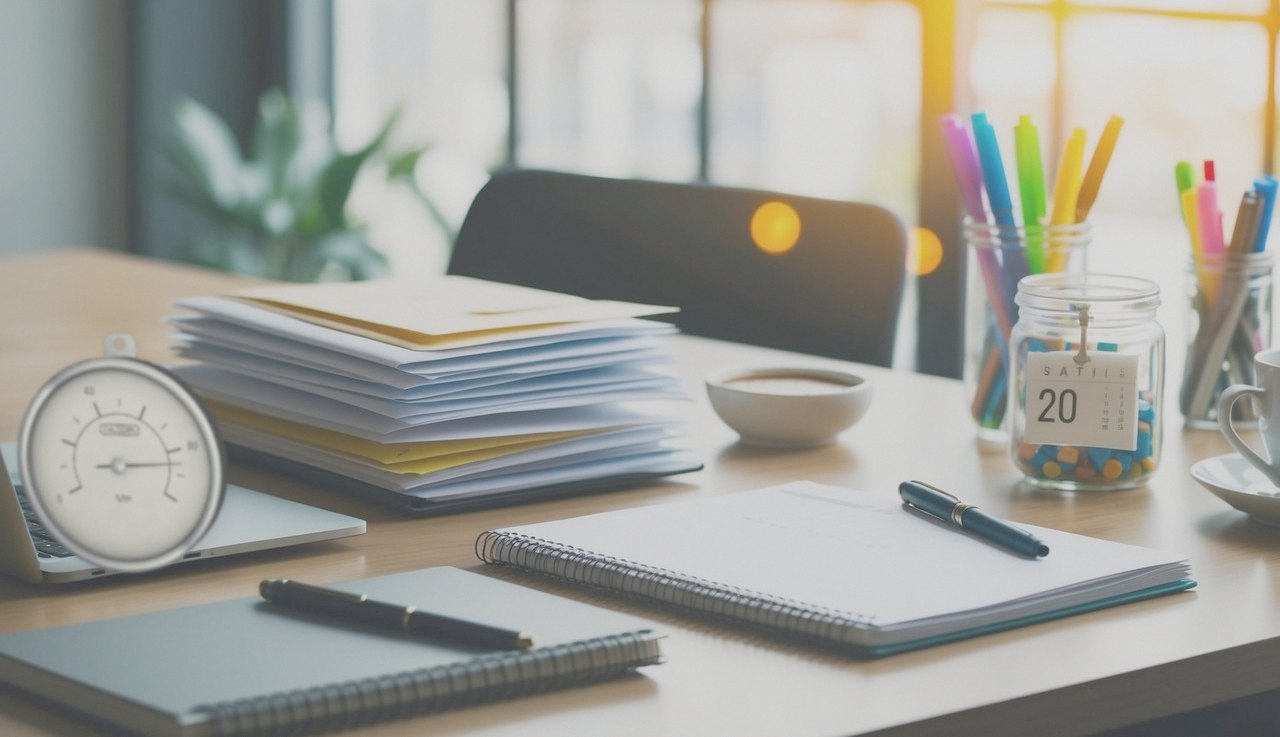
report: 85 (%)
